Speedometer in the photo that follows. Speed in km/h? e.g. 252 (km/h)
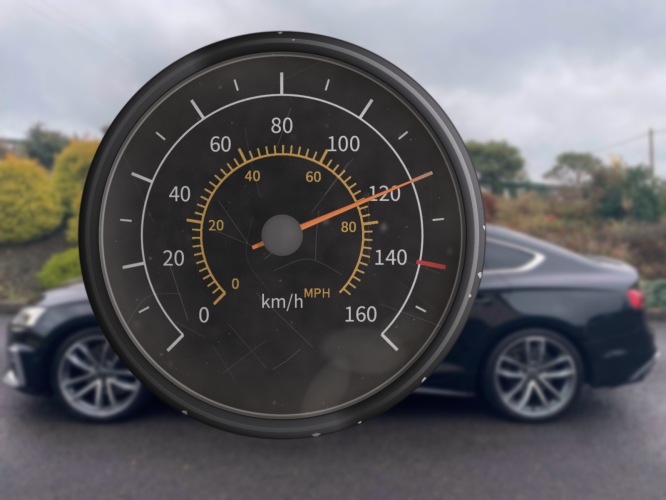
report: 120 (km/h)
